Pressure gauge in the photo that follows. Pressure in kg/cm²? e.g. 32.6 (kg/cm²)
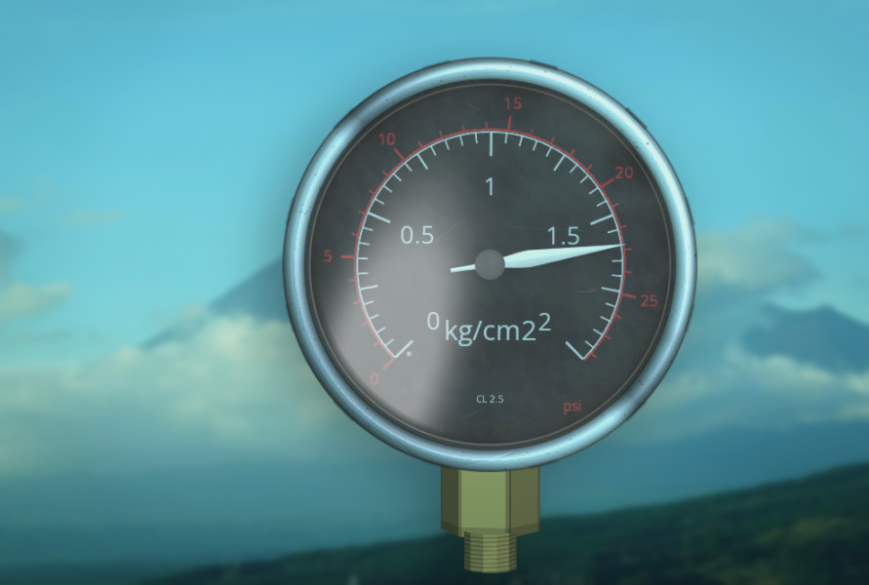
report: 1.6 (kg/cm²)
